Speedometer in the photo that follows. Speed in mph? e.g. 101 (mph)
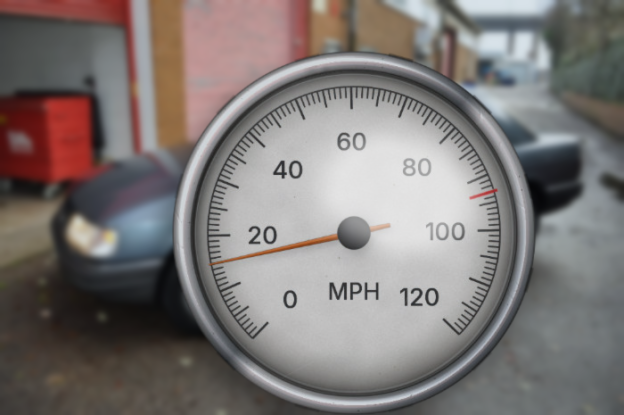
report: 15 (mph)
